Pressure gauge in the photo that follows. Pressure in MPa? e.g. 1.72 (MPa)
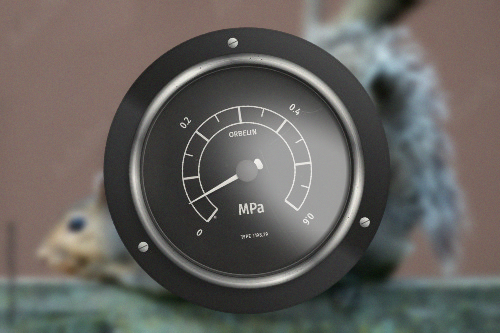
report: 0.05 (MPa)
